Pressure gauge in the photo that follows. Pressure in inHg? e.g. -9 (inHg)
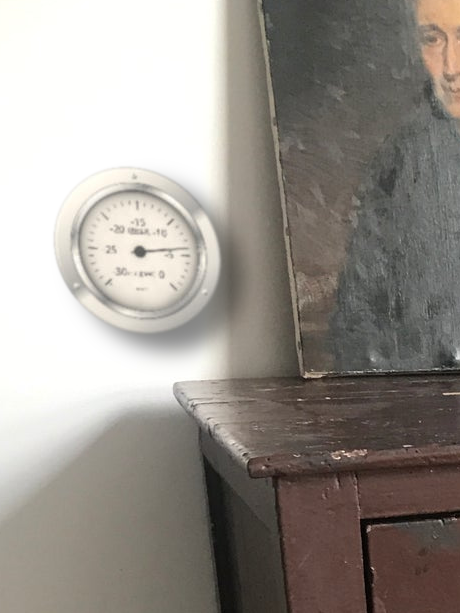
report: -6 (inHg)
